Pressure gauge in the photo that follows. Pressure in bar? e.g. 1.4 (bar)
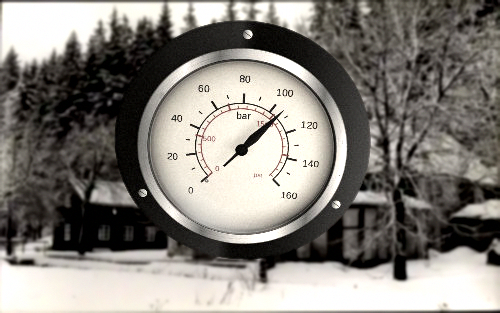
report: 105 (bar)
